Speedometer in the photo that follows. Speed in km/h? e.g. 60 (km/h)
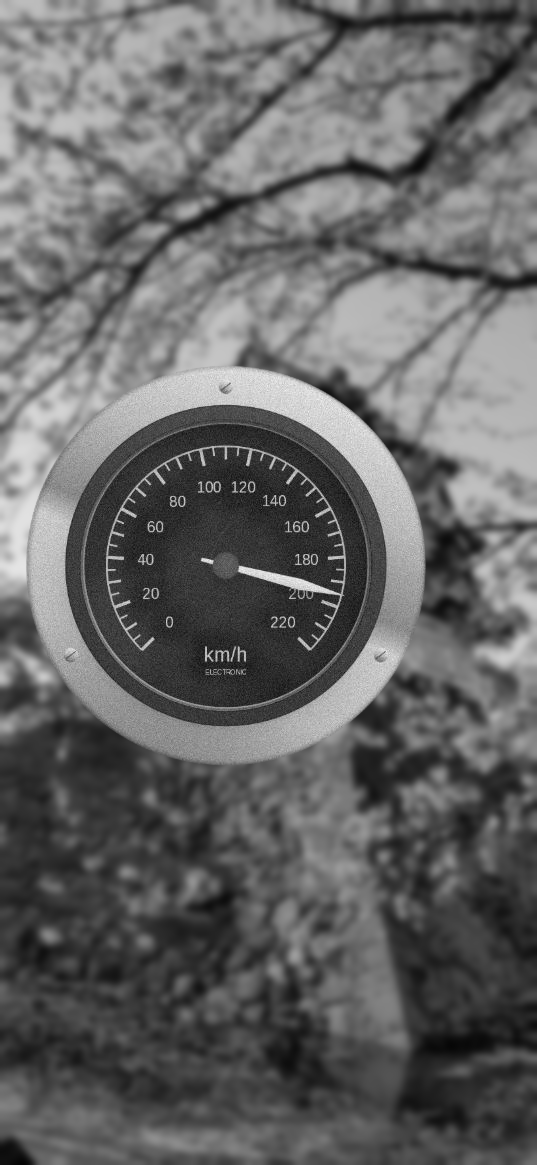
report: 195 (km/h)
